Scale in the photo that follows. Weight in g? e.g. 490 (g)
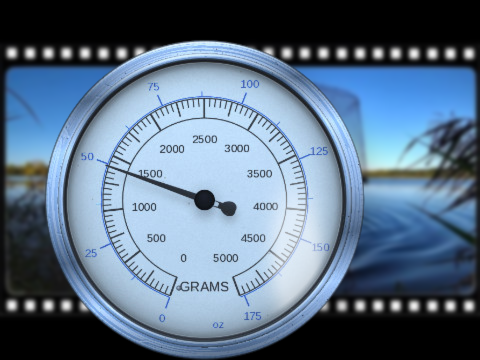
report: 1400 (g)
